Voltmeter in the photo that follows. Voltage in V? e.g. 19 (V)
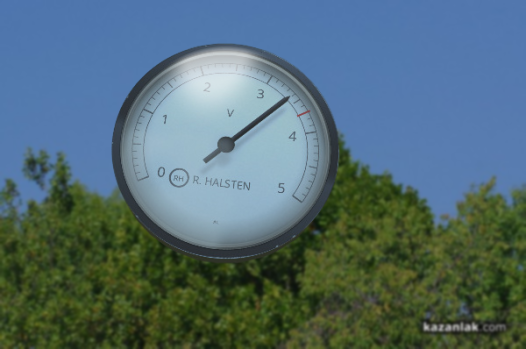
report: 3.4 (V)
